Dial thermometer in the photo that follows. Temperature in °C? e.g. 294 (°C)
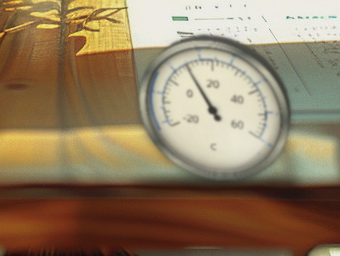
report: 10 (°C)
